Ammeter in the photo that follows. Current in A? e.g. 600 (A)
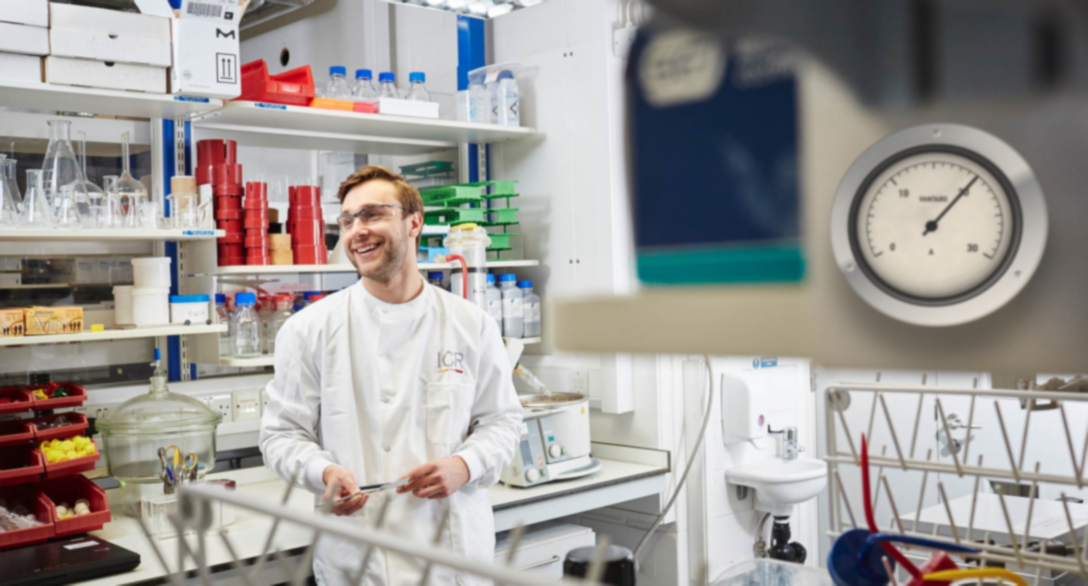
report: 20 (A)
